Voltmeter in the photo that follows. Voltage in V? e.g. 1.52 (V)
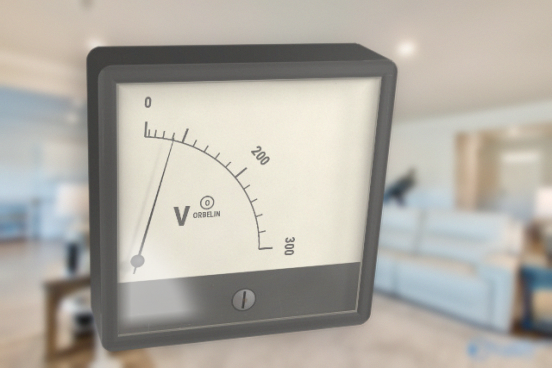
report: 80 (V)
